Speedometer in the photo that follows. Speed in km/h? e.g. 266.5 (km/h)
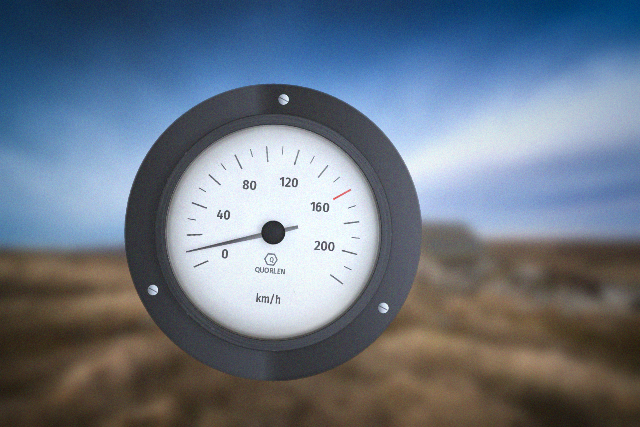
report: 10 (km/h)
